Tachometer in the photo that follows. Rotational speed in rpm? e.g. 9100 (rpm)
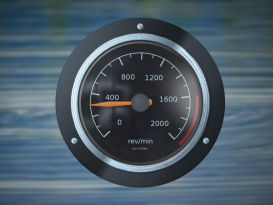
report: 300 (rpm)
